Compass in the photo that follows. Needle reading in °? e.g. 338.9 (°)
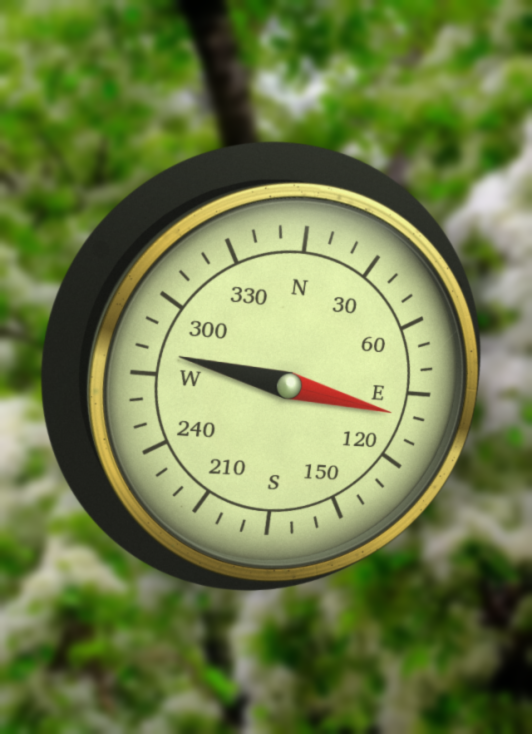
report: 100 (°)
